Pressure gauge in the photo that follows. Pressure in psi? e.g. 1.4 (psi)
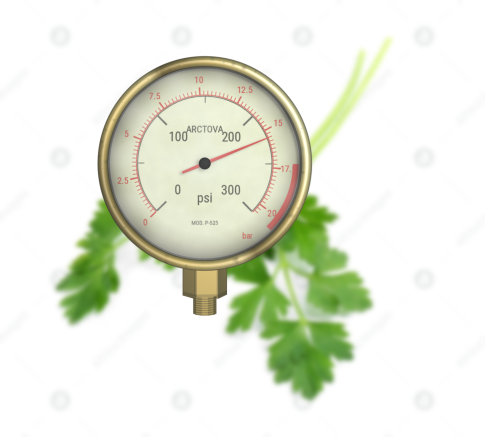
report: 225 (psi)
